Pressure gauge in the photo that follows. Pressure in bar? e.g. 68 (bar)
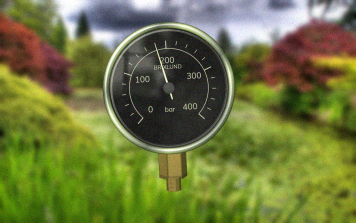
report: 180 (bar)
